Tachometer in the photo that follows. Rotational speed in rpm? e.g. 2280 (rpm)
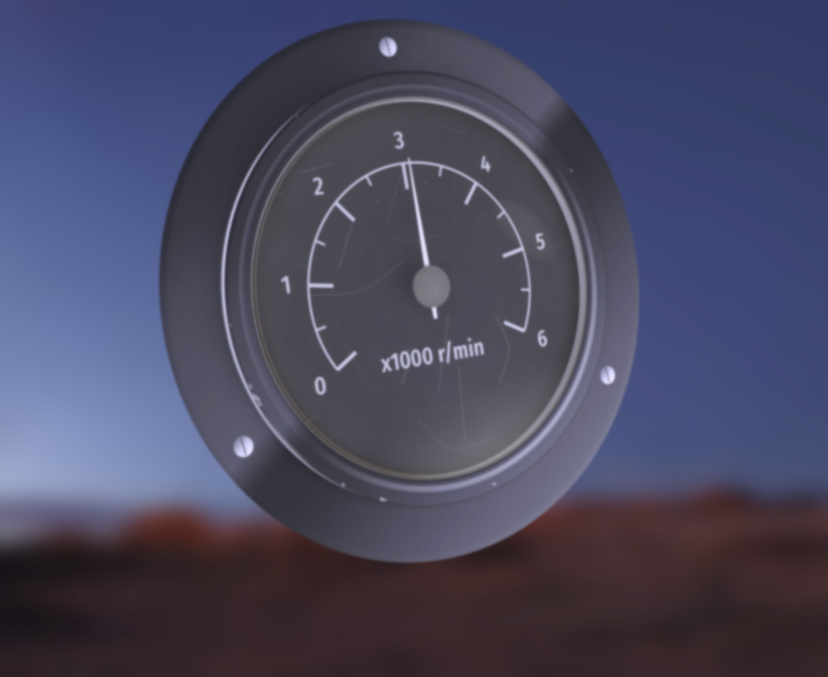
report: 3000 (rpm)
